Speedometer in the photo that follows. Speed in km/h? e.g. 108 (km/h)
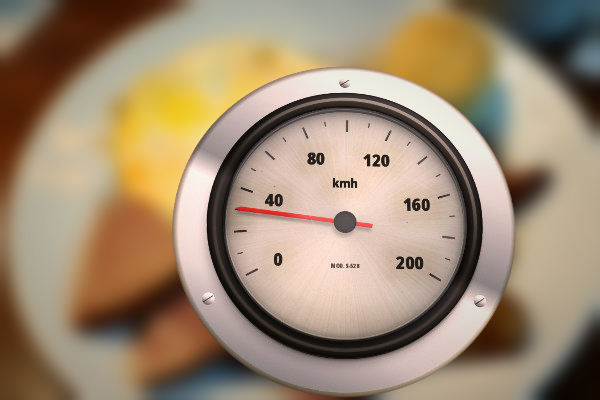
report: 30 (km/h)
